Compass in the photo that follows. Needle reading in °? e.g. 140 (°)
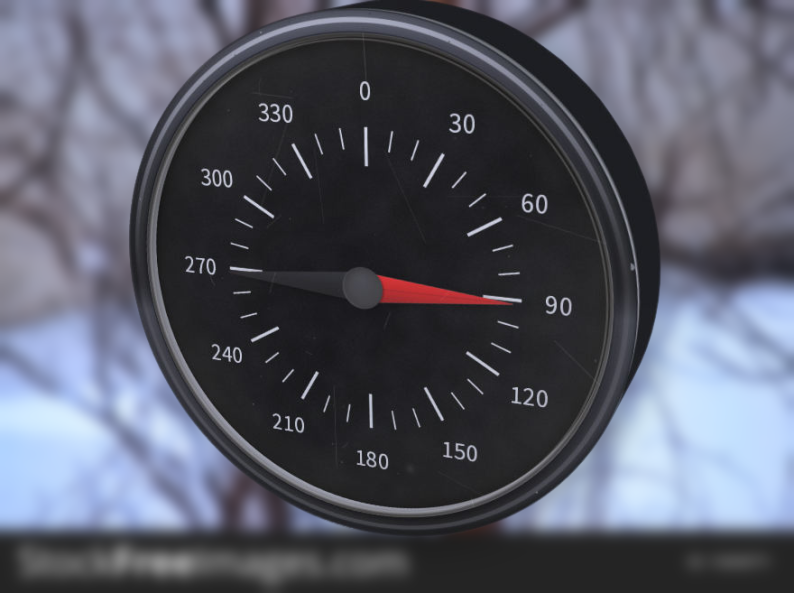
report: 90 (°)
